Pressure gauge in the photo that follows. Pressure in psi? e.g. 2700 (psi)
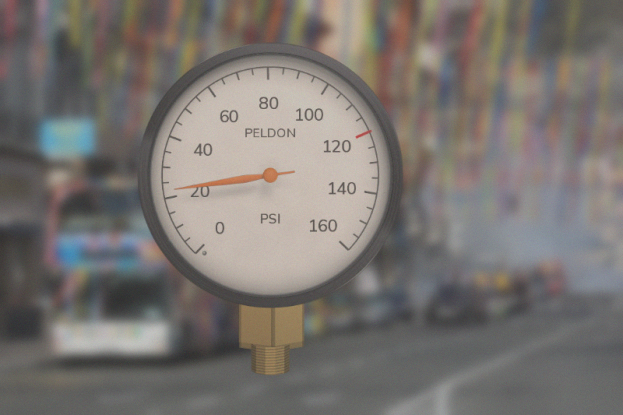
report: 22.5 (psi)
